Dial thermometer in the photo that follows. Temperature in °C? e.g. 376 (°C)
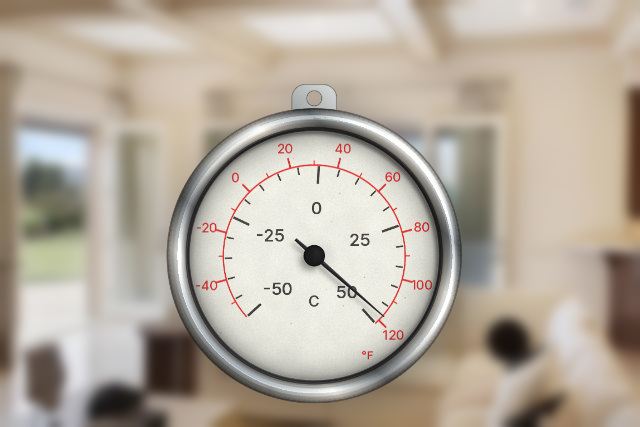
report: 47.5 (°C)
